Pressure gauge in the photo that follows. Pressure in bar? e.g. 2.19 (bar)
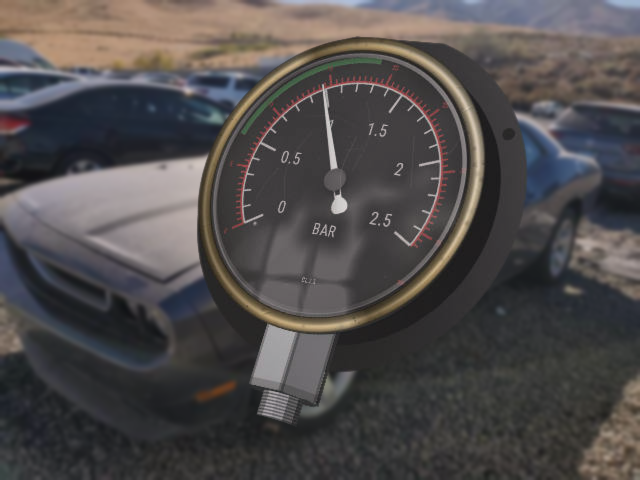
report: 1 (bar)
